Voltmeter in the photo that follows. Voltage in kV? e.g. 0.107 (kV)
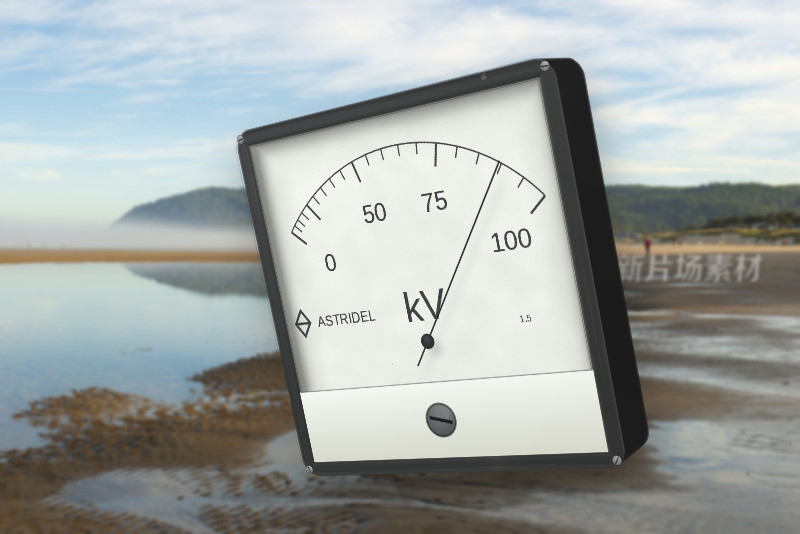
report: 90 (kV)
